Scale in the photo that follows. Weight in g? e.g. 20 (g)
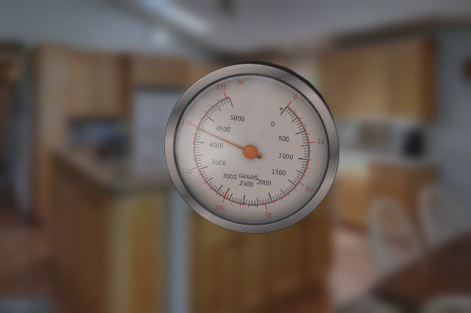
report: 4250 (g)
